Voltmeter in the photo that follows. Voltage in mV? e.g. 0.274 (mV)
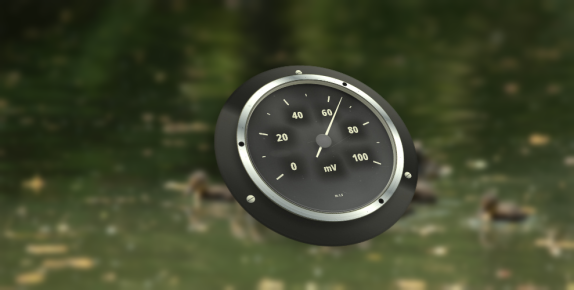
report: 65 (mV)
